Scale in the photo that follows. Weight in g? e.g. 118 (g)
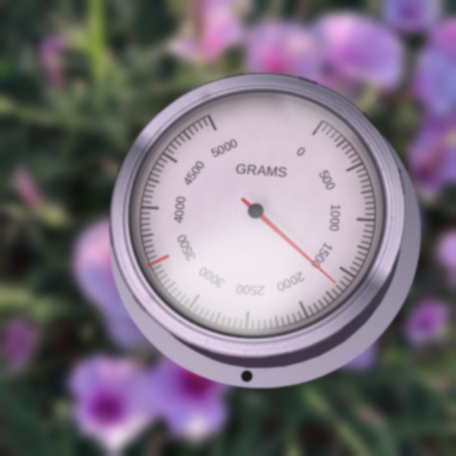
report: 1650 (g)
